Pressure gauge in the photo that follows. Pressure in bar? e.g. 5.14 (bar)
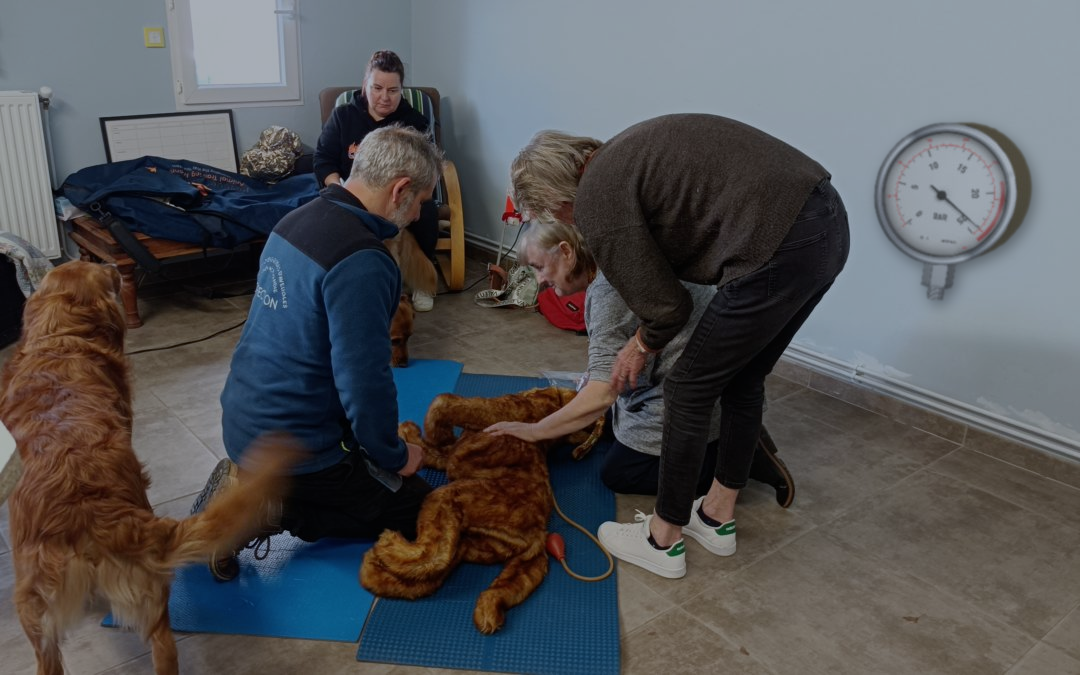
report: 24 (bar)
